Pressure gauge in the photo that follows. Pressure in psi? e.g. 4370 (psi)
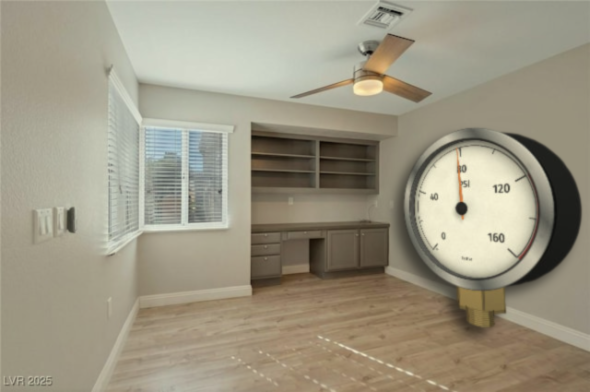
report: 80 (psi)
